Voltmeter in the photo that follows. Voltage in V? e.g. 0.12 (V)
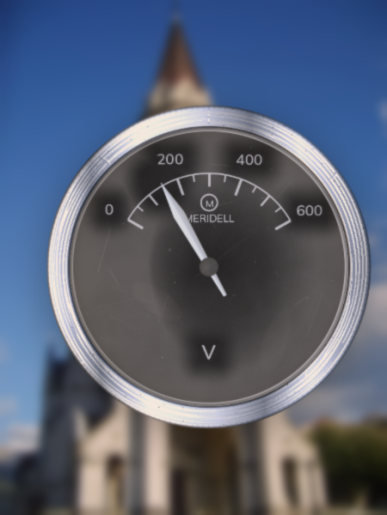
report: 150 (V)
